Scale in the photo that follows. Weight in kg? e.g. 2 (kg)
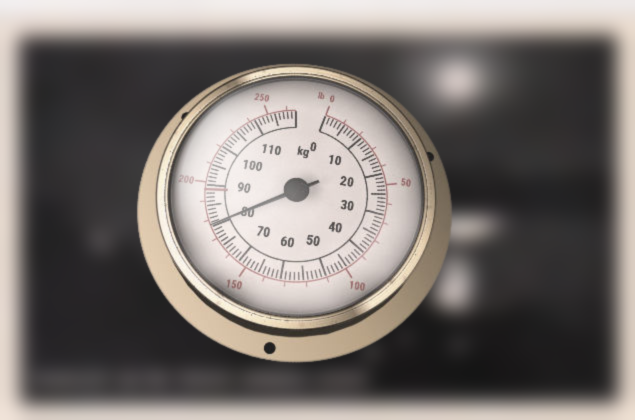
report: 80 (kg)
